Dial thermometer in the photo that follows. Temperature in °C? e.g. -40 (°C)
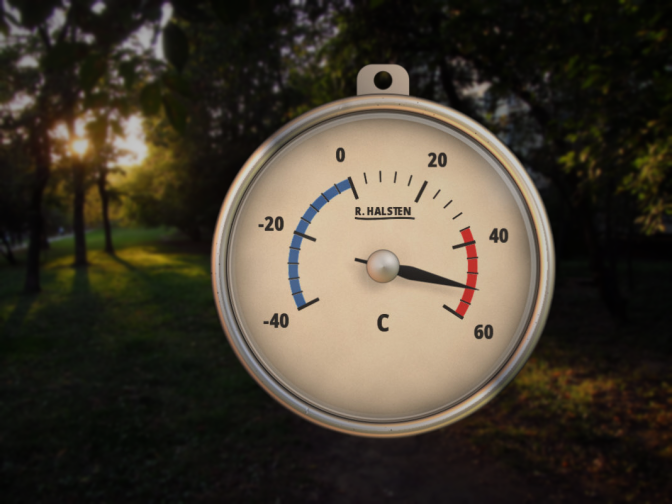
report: 52 (°C)
